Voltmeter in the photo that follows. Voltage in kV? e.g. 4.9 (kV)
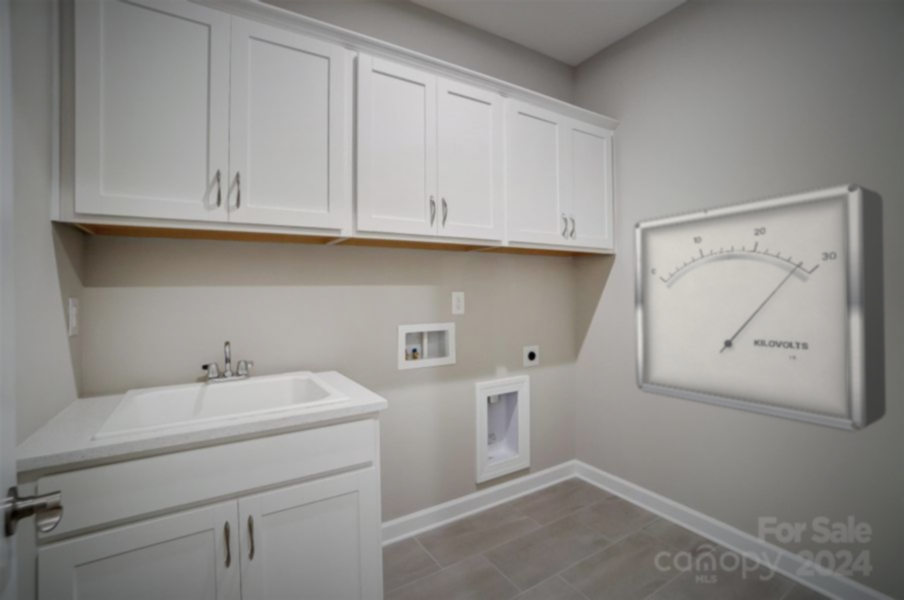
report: 28 (kV)
